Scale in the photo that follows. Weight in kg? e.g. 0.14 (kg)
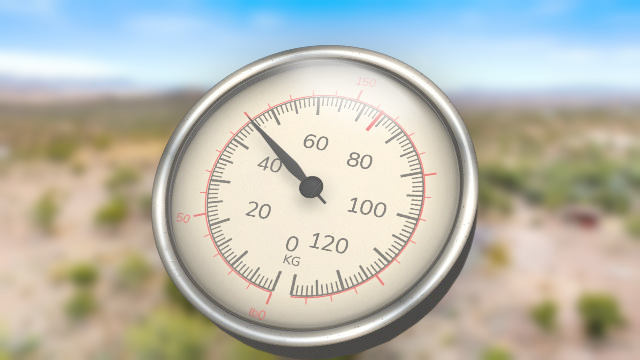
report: 45 (kg)
